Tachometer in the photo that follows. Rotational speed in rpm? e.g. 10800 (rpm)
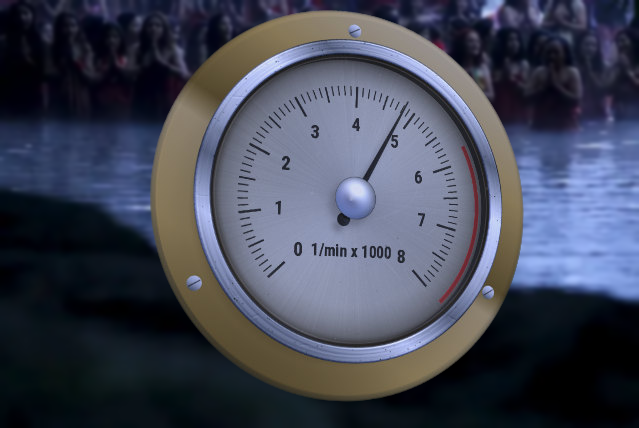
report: 4800 (rpm)
